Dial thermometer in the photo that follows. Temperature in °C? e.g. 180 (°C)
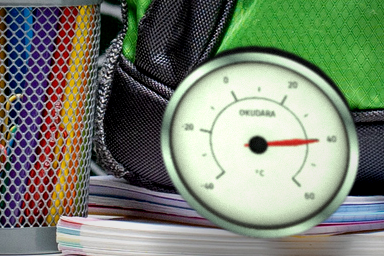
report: 40 (°C)
